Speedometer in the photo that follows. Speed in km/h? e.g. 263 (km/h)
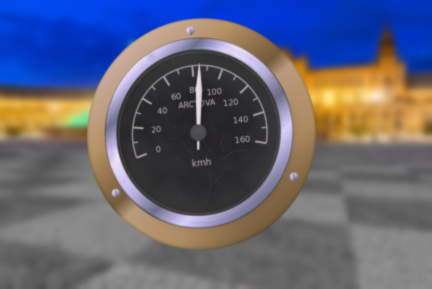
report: 85 (km/h)
